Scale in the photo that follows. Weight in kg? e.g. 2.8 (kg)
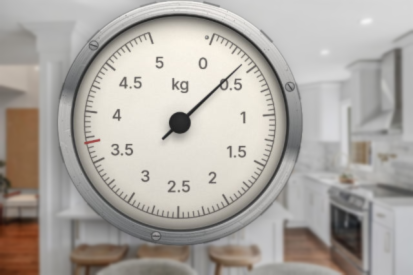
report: 0.4 (kg)
